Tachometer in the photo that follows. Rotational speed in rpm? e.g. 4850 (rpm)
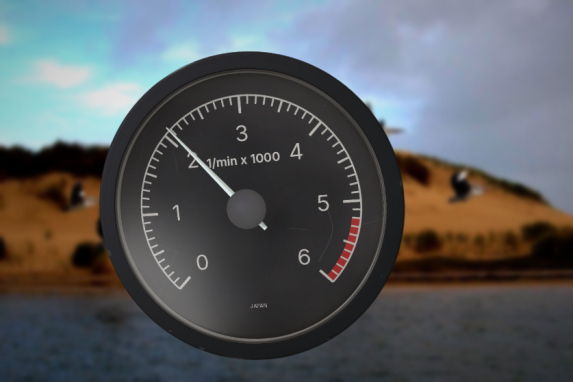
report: 2100 (rpm)
